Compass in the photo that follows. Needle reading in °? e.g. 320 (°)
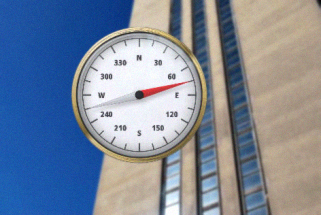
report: 75 (°)
